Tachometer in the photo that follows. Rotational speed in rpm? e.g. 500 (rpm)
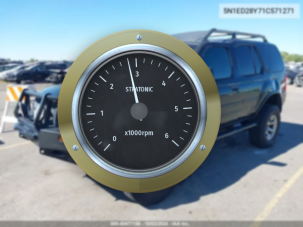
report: 2800 (rpm)
